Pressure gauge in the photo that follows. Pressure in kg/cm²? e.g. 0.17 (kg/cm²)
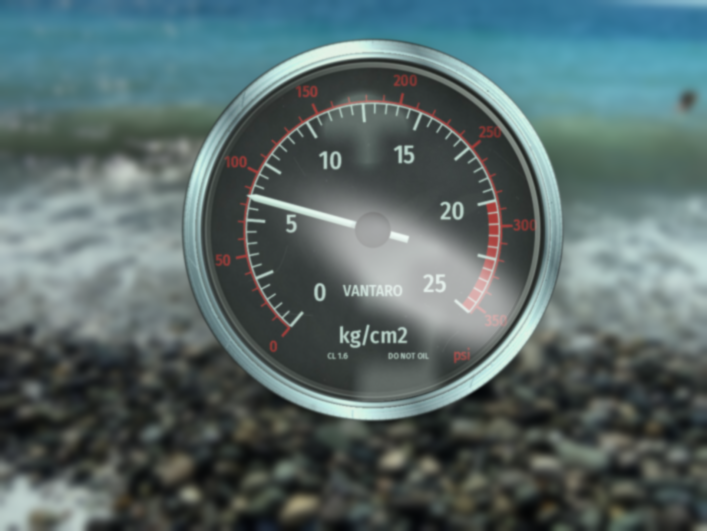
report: 6 (kg/cm²)
